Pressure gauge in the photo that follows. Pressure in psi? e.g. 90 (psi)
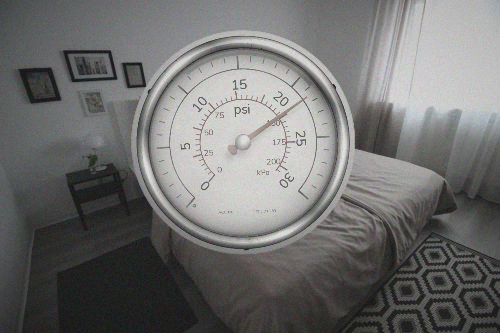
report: 21.5 (psi)
